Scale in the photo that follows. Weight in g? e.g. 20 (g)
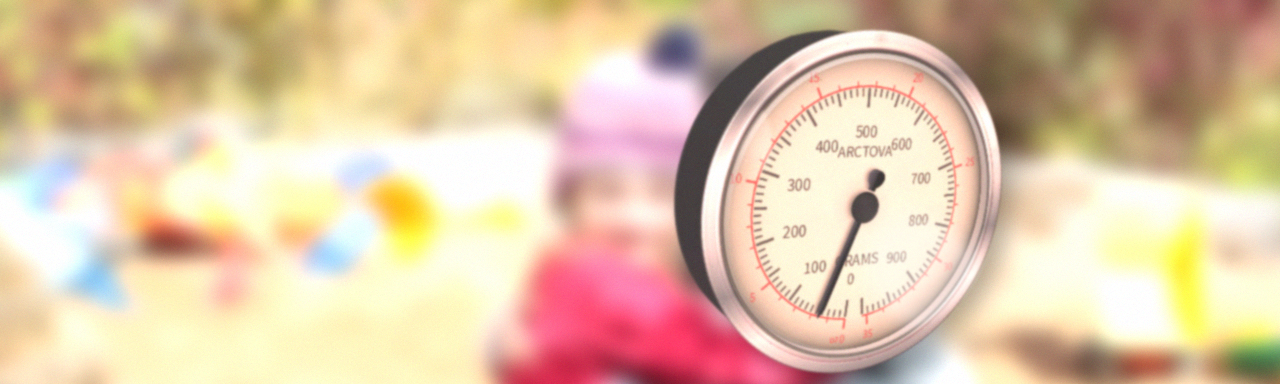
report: 50 (g)
